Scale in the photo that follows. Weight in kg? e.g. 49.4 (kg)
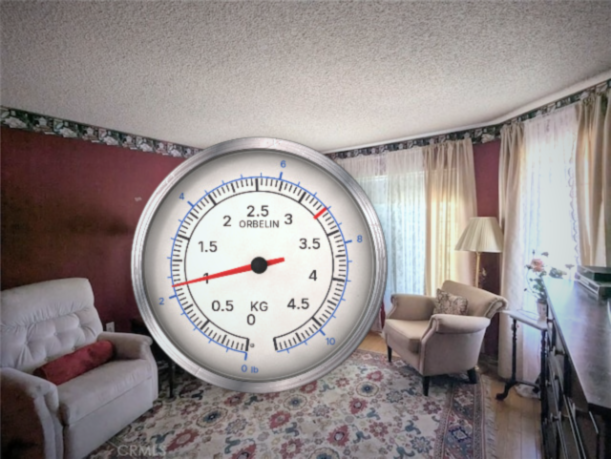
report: 1 (kg)
